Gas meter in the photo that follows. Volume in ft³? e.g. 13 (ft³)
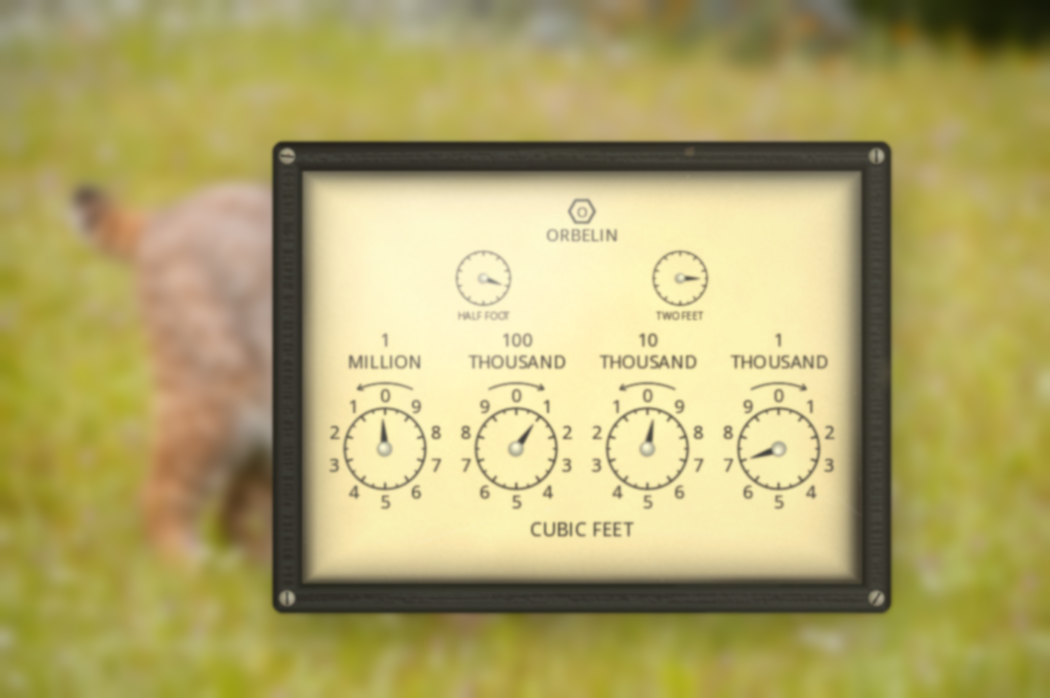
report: 9700 (ft³)
